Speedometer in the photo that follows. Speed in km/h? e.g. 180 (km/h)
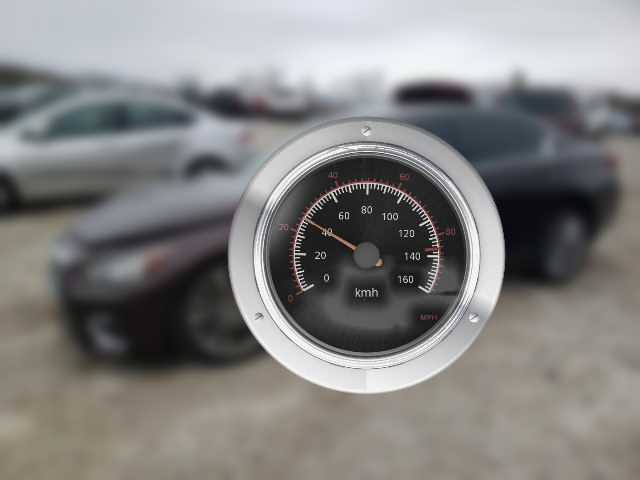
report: 40 (km/h)
